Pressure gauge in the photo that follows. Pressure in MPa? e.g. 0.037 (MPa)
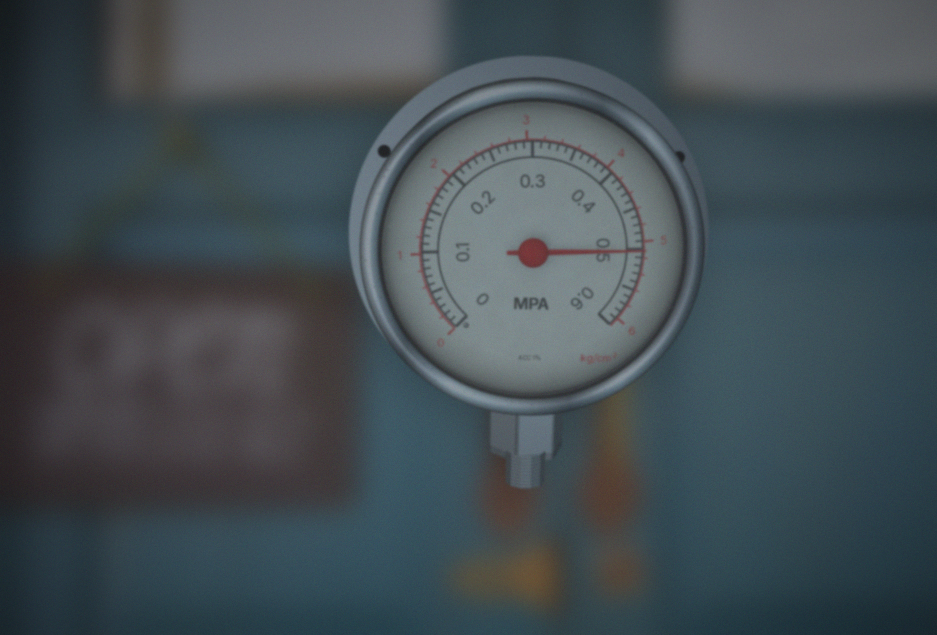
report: 0.5 (MPa)
